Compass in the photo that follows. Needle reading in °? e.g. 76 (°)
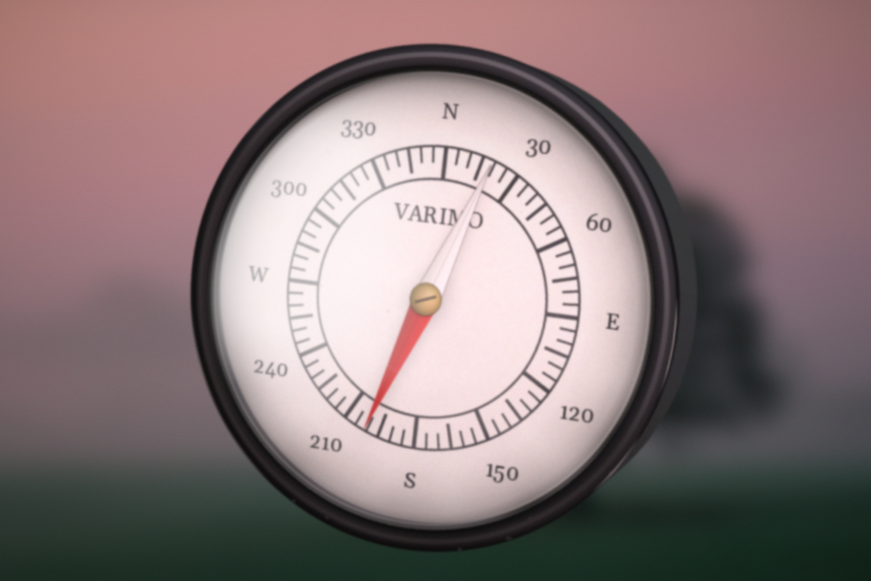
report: 200 (°)
